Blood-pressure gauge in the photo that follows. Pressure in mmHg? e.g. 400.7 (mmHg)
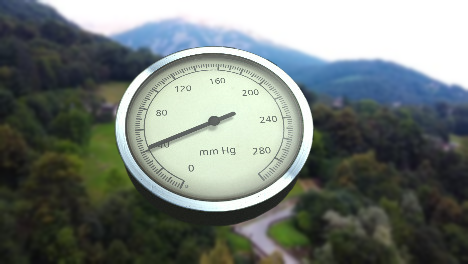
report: 40 (mmHg)
